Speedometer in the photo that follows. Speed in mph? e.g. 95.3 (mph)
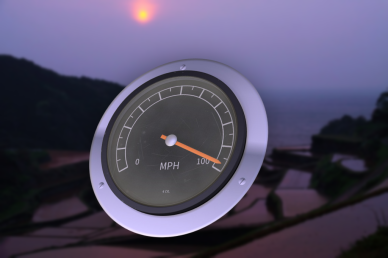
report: 97.5 (mph)
